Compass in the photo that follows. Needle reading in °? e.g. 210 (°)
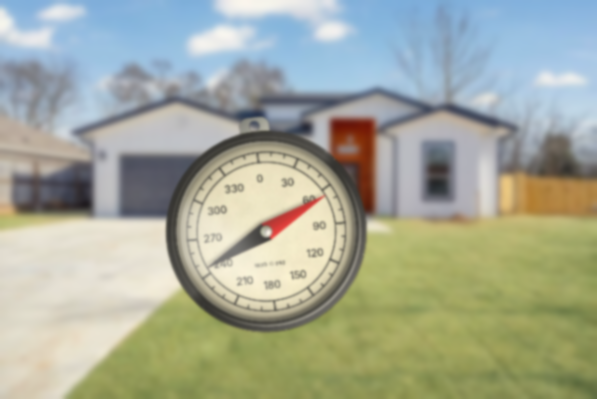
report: 65 (°)
